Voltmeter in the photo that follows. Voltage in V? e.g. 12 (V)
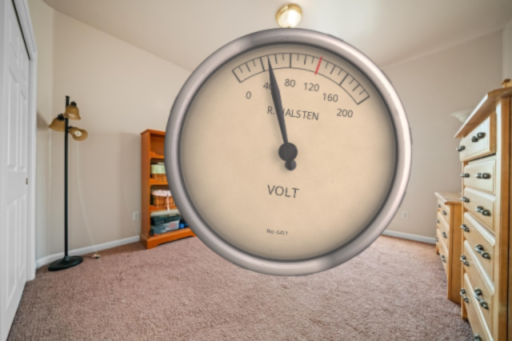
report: 50 (V)
